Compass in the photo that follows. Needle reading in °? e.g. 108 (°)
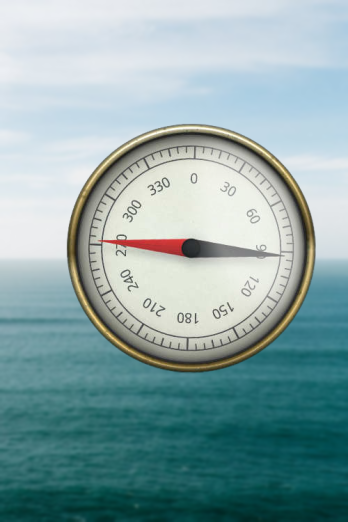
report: 272.5 (°)
